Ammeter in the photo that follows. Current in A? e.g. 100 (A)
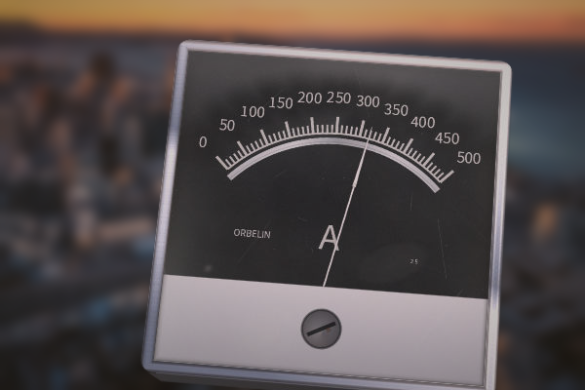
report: 320 (A)
